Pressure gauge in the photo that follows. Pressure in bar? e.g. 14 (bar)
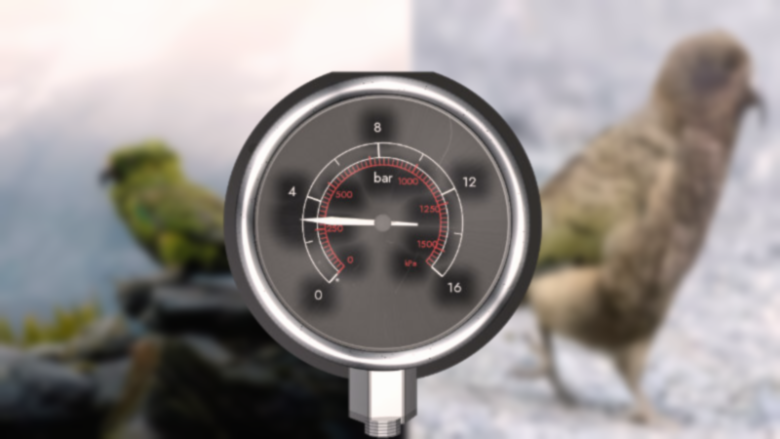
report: 3 (bar)
